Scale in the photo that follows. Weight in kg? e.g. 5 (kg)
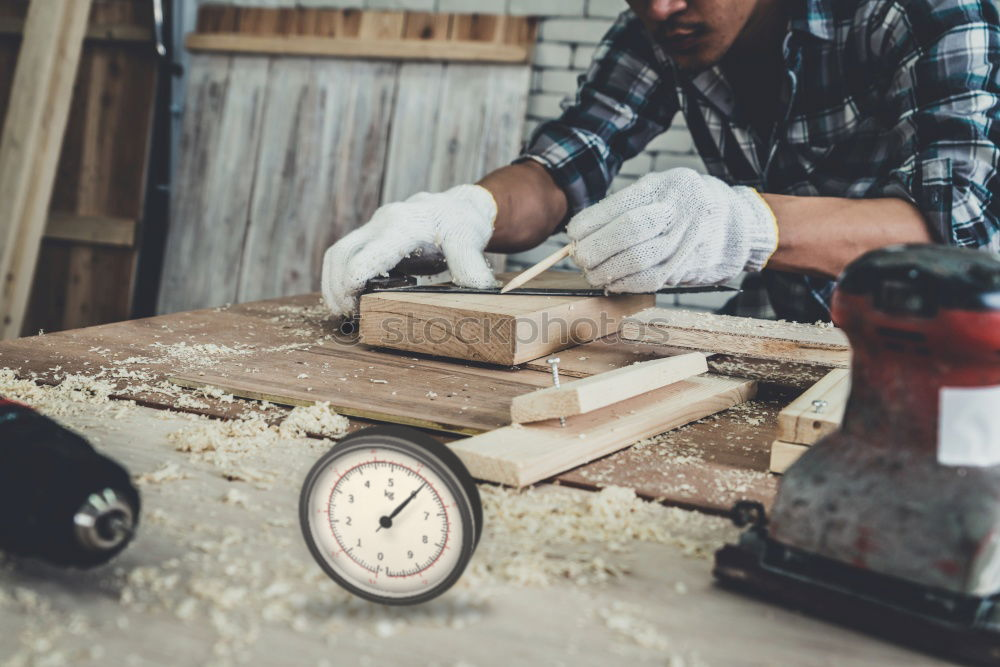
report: 6 (kg)
